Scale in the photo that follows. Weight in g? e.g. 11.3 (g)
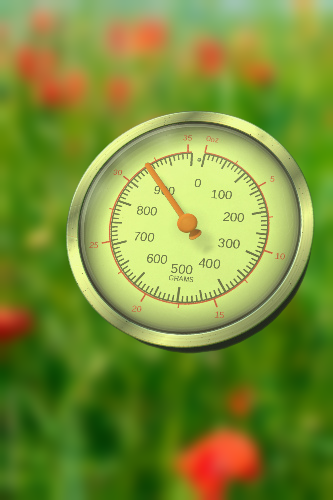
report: 900 (g)
